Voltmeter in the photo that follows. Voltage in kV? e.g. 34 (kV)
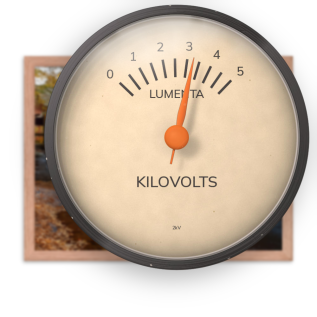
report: 3.25 (kV)
